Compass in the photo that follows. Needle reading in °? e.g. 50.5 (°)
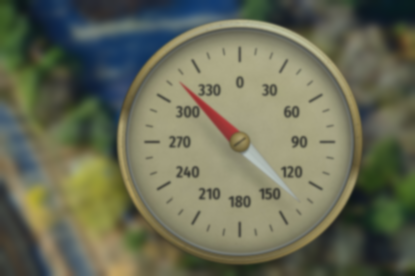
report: 315 (°)
